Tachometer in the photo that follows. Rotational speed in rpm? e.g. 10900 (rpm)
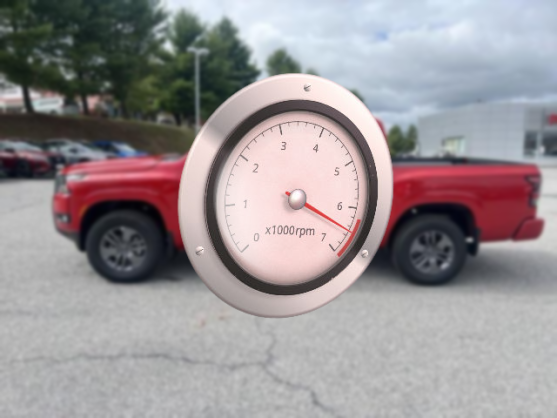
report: 6500 (rpm)
